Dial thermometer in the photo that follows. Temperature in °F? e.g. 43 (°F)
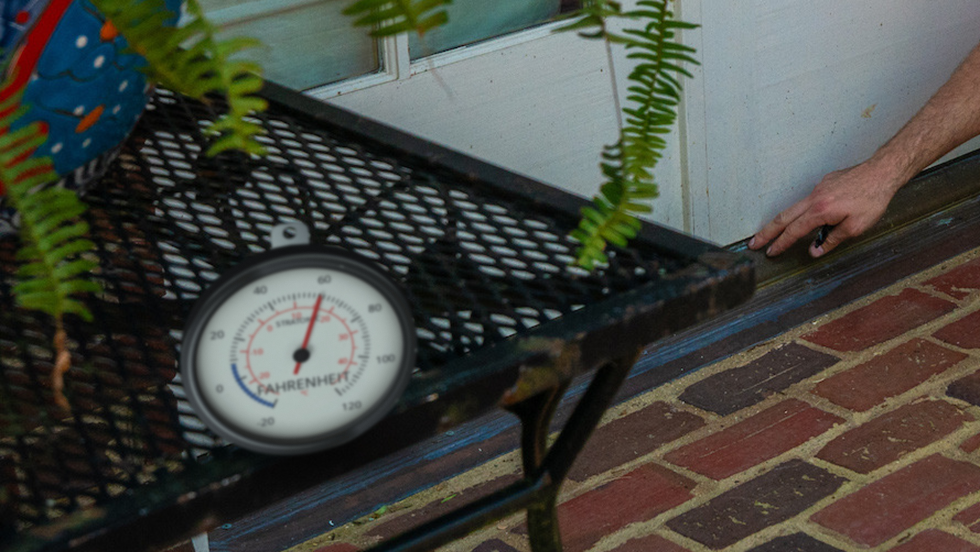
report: 60 (°F)
